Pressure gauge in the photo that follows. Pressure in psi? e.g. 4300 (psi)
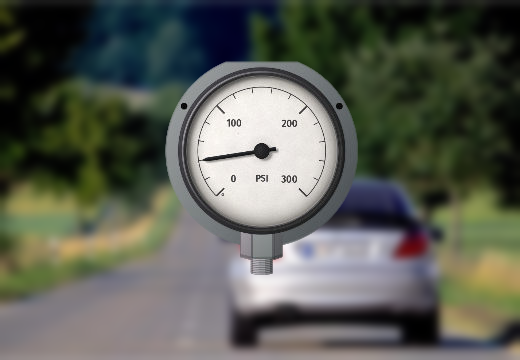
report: 40 (psi)
